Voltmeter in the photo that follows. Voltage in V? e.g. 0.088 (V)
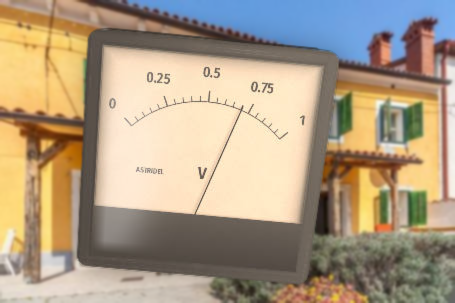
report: 0.7 (V)
